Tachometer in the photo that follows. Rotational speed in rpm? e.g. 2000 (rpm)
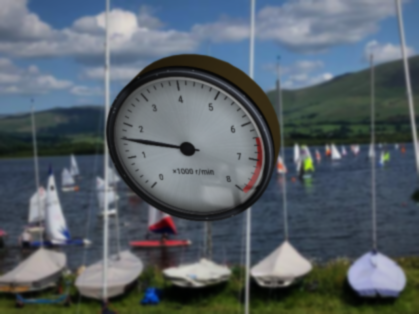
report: 1600 (rpm)
